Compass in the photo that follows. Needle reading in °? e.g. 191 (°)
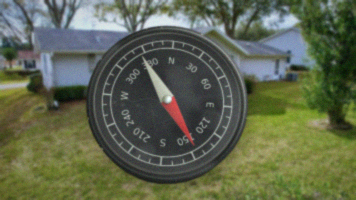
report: 145 (°)
